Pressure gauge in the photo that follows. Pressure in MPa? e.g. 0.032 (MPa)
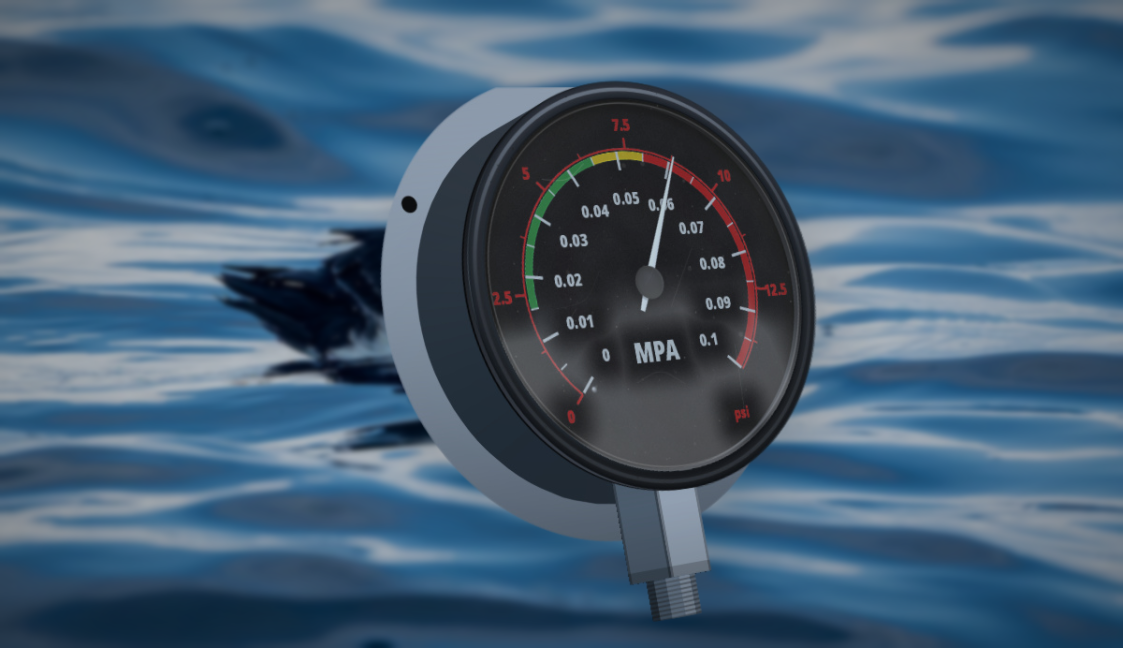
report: 0.06 (MPa)
